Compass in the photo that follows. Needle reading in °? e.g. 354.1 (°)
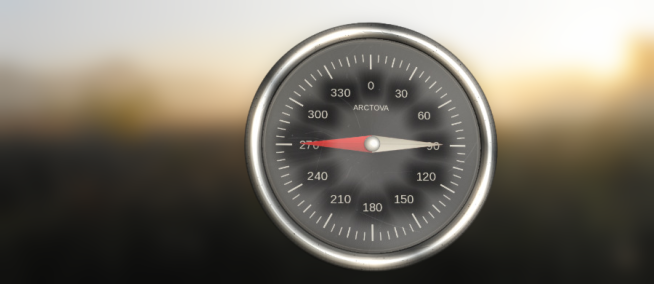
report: 270 (°)
